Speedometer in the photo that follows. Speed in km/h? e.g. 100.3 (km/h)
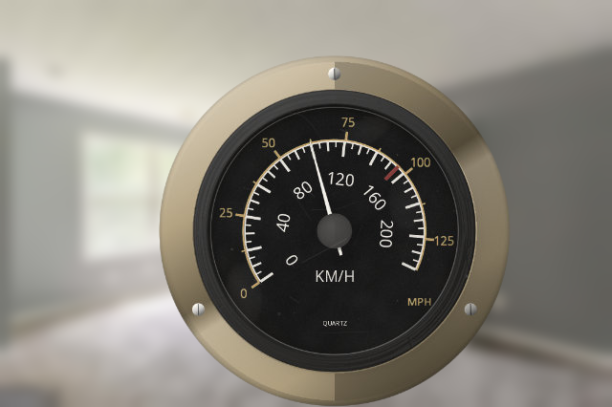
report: 100 (km/h)
